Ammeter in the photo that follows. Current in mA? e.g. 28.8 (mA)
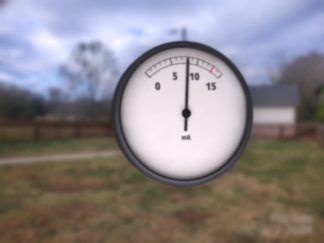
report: 8 (mA)
